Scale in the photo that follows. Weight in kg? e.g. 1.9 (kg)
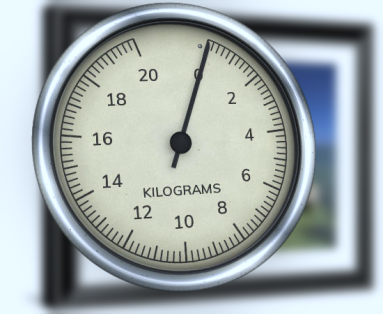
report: 0 (kg)
